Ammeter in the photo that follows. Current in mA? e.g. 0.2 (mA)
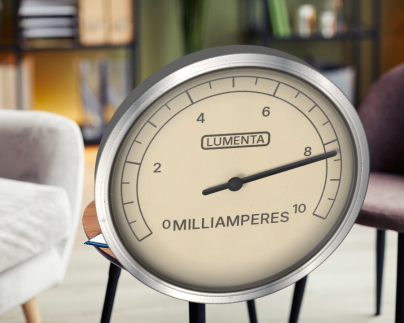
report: 8.25 (mA)
